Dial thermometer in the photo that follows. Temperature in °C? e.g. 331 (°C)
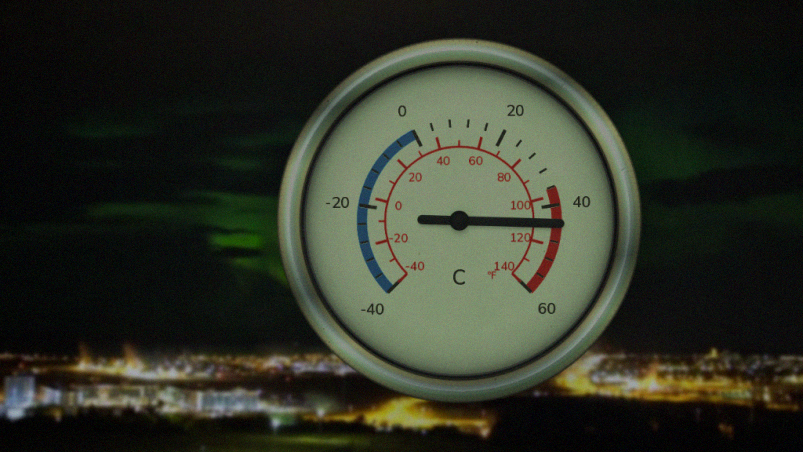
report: 44 (°C)
